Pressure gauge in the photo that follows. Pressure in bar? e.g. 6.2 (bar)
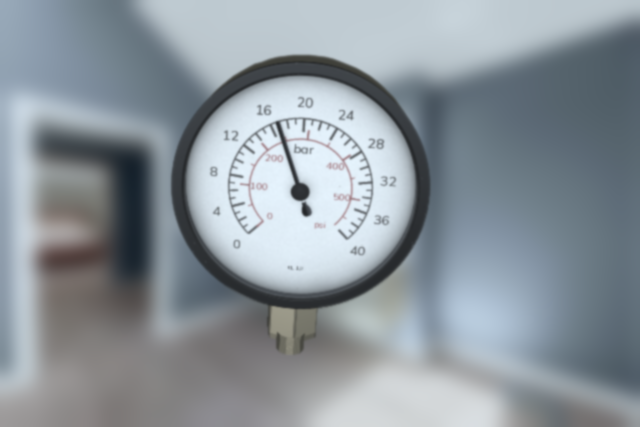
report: 17 (bar)
